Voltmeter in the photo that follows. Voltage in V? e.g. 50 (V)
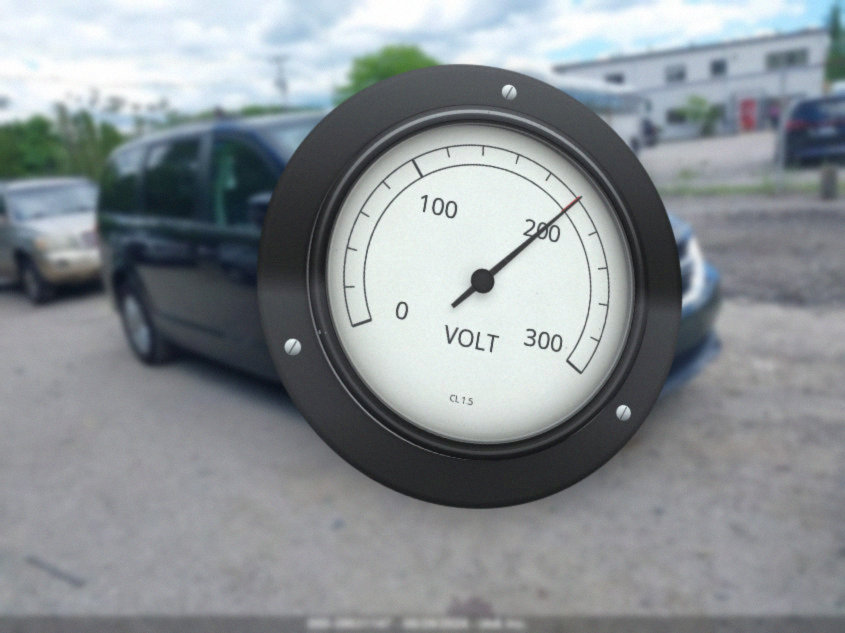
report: 200 (V)
